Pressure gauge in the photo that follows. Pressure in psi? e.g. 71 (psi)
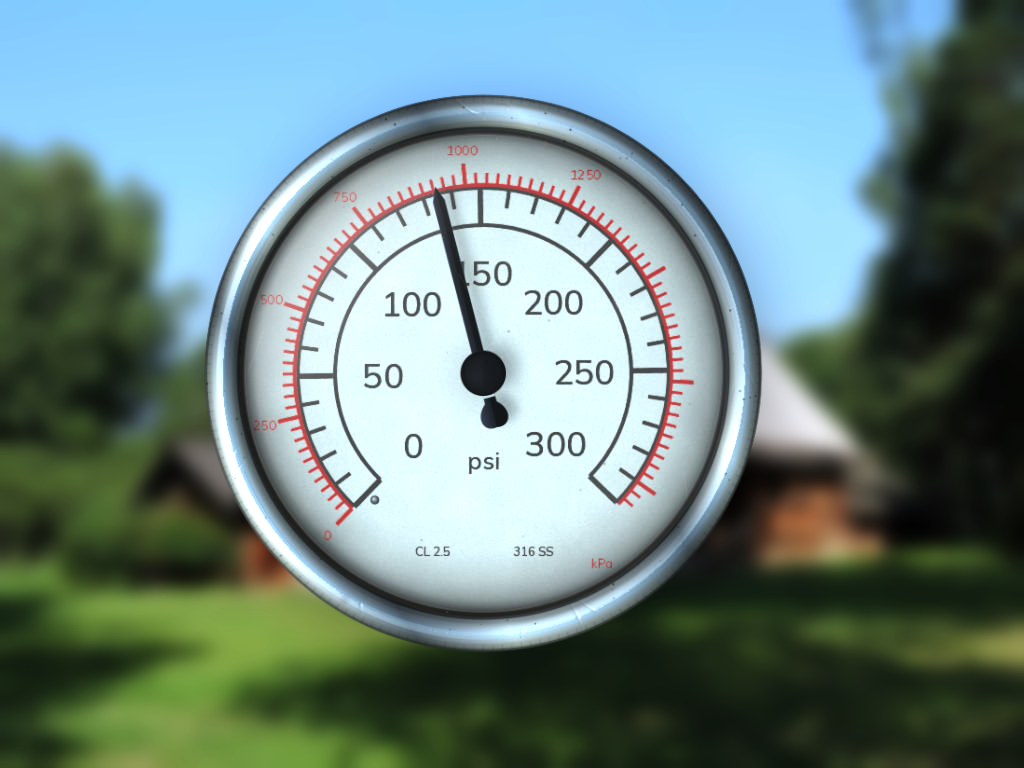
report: 135 (psi)
